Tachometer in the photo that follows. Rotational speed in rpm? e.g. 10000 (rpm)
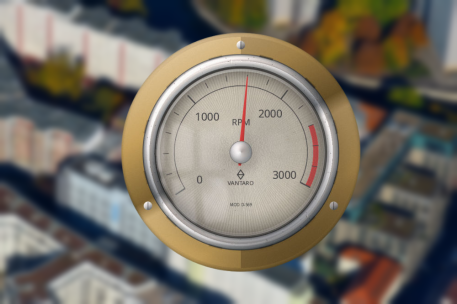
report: 1600 (rpm)
